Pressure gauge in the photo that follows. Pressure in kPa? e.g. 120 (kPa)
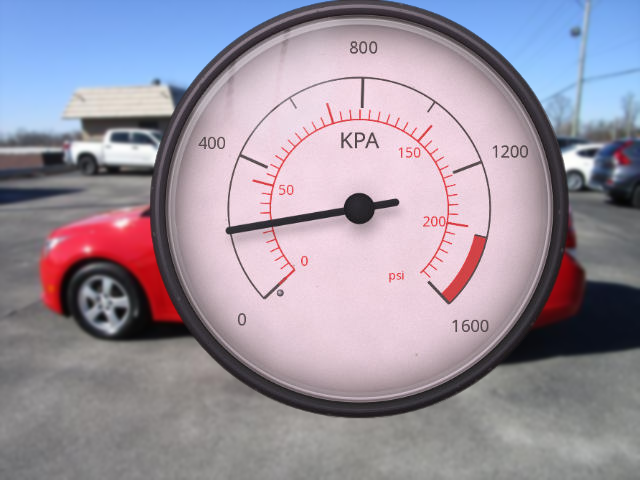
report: 200 (kPa)
